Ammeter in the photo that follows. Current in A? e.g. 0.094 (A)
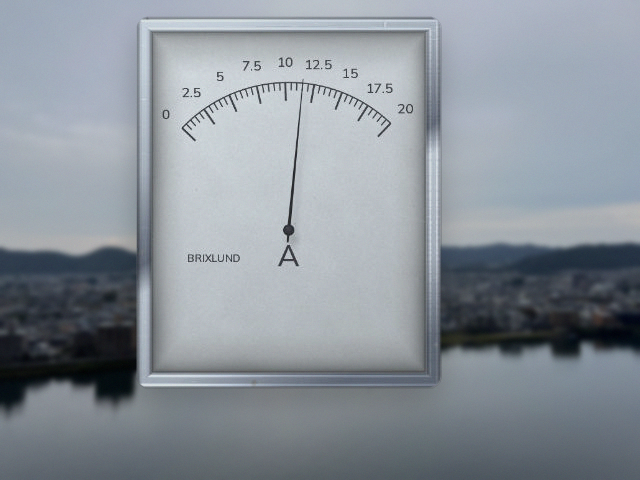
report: 11.5 (A)
